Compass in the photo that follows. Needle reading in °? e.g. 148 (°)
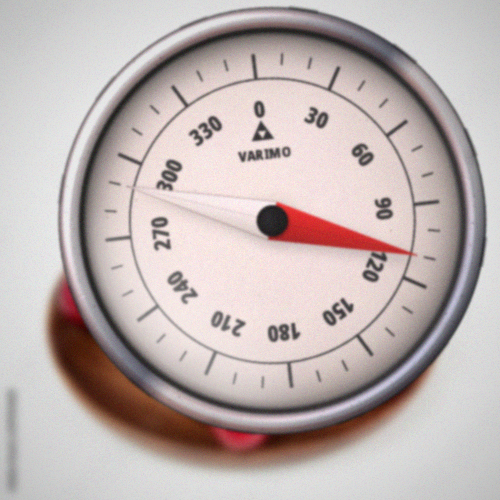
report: 110 (°)
